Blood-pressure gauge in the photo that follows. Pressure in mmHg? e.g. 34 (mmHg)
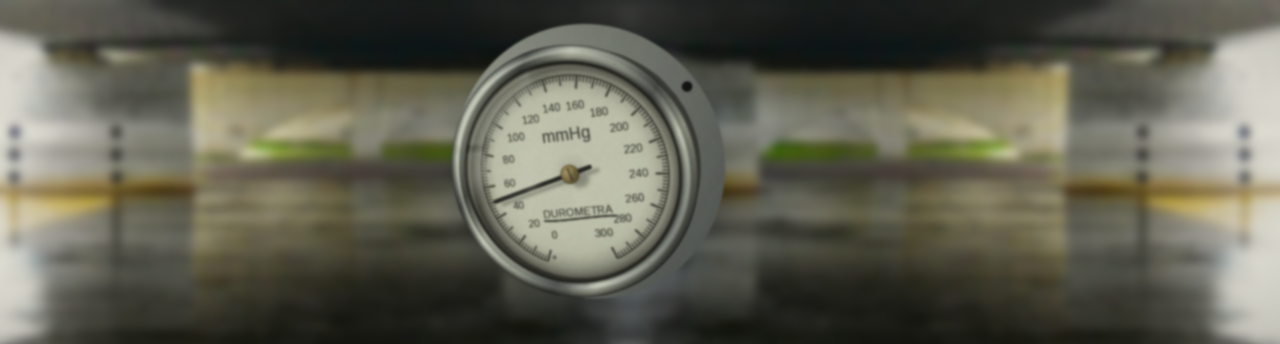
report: 50 (mmHg)
